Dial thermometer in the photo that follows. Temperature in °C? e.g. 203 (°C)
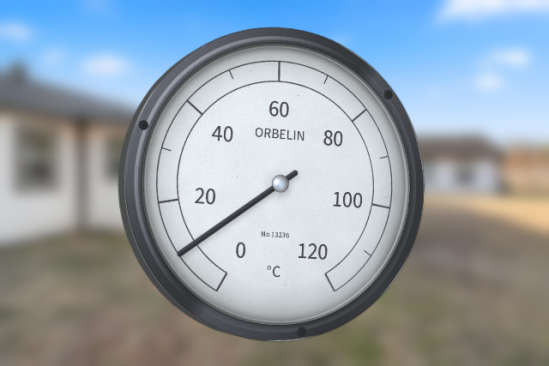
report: 10 (°C)
